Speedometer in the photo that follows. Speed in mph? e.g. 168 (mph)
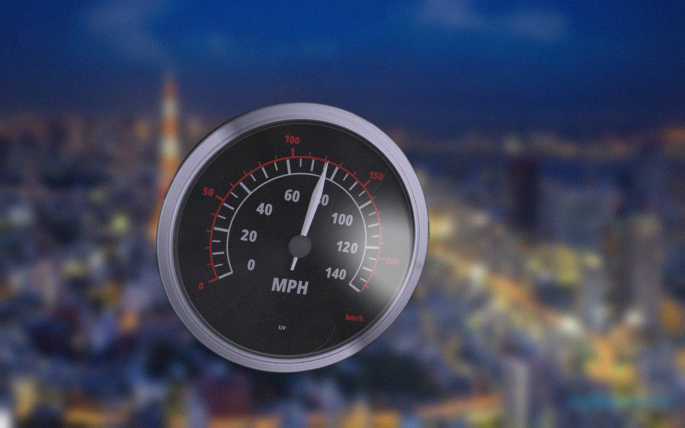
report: 75 (mph)
